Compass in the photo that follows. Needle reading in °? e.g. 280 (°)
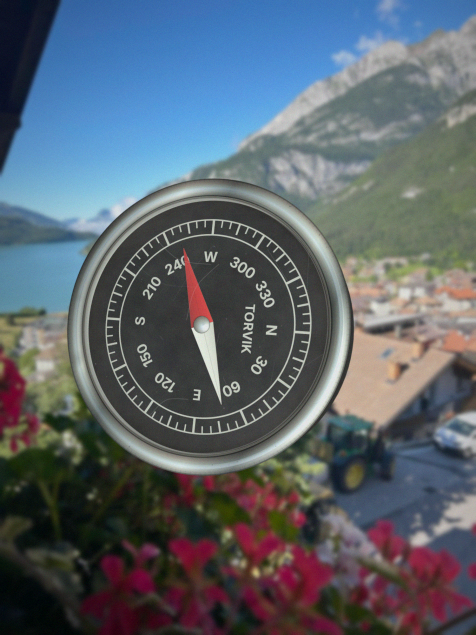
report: 250 (°)
